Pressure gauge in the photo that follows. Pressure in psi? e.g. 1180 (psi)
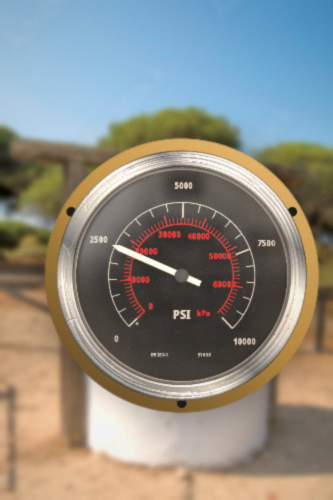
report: 2500 (psi)
